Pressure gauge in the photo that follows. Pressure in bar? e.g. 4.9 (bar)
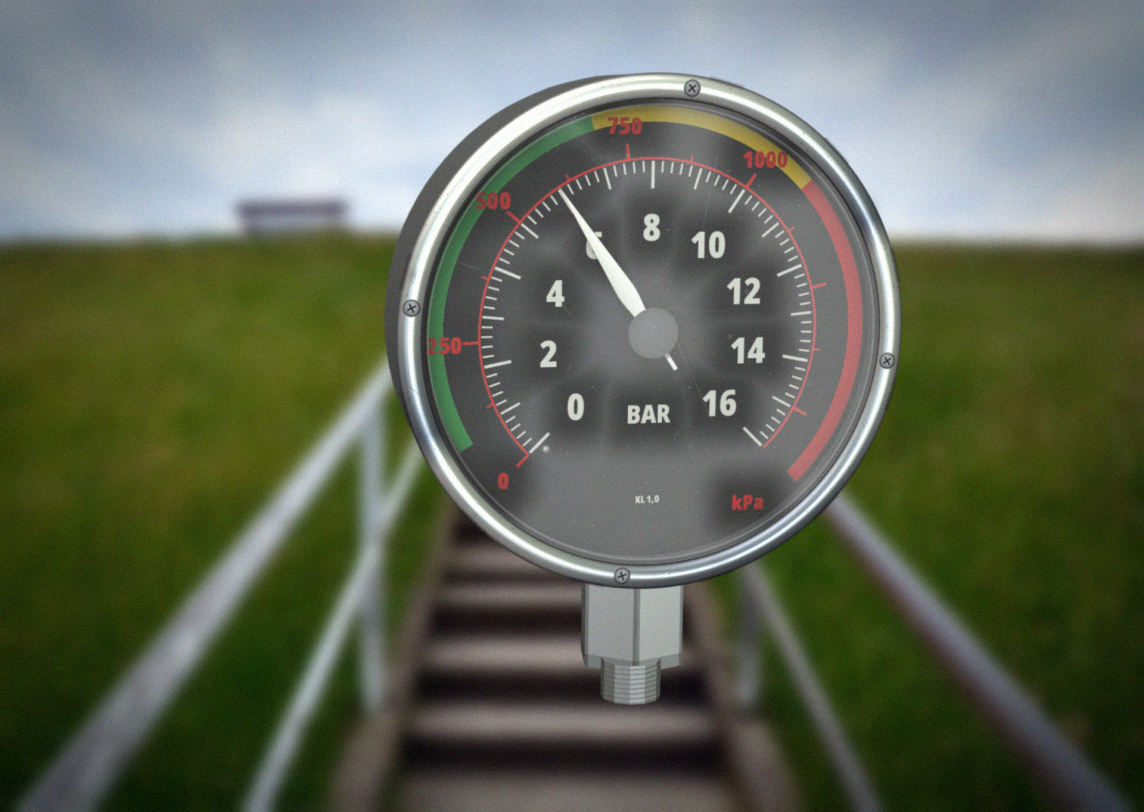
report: 6 (bar)
